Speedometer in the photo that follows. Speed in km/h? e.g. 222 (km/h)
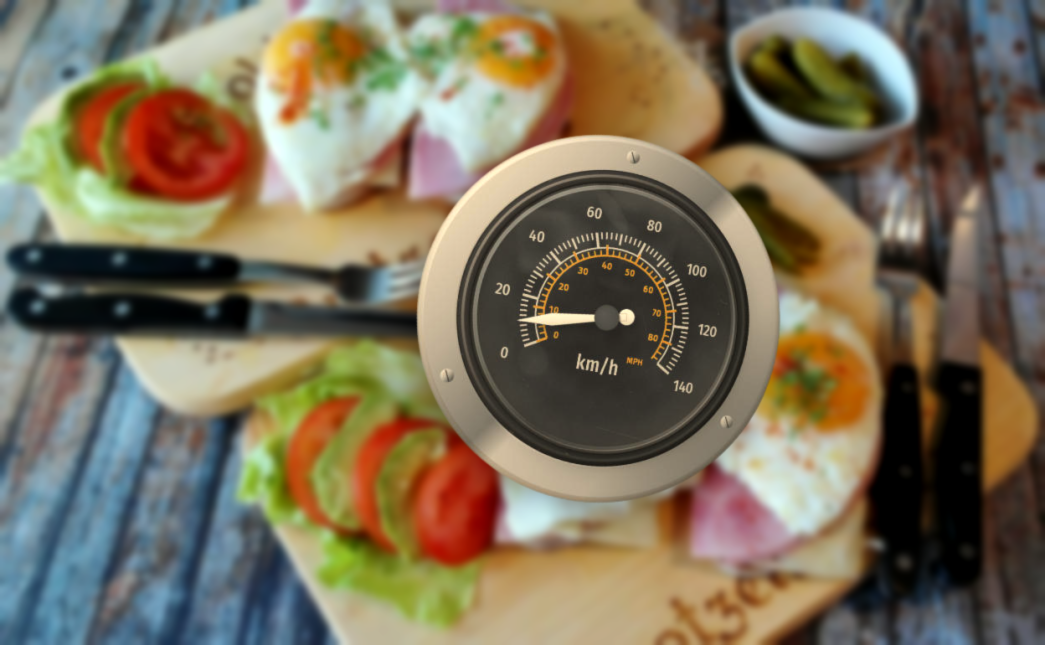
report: 10 (km/h)
